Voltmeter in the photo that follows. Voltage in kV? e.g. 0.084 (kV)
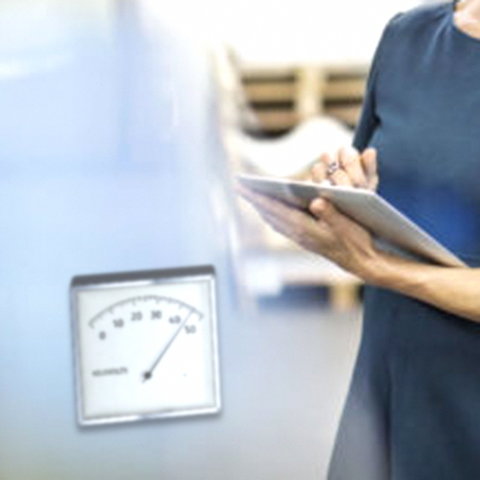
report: 45 (kV)
